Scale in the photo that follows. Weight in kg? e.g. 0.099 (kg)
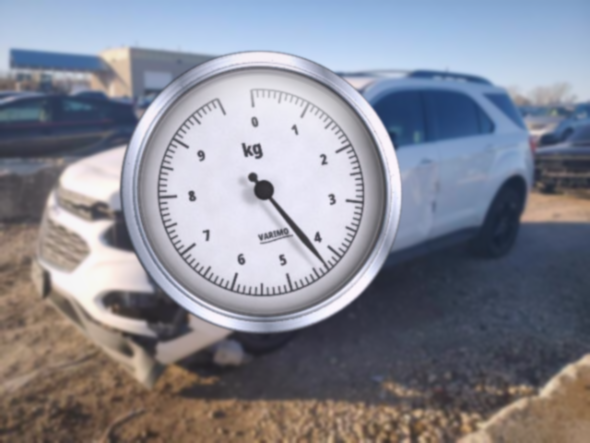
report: 4.3 (kg)
